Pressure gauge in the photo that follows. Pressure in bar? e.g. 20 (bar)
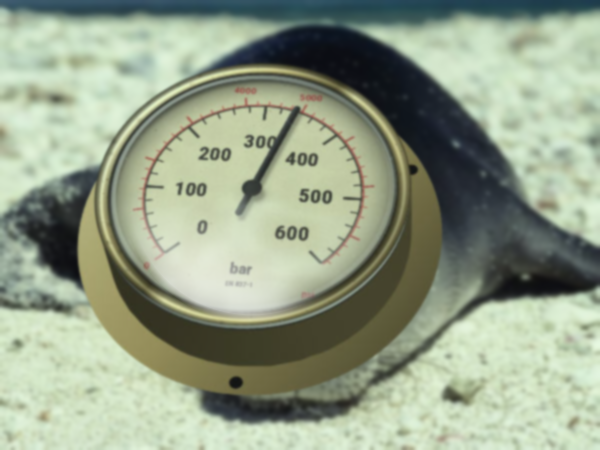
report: 340 (bar)
